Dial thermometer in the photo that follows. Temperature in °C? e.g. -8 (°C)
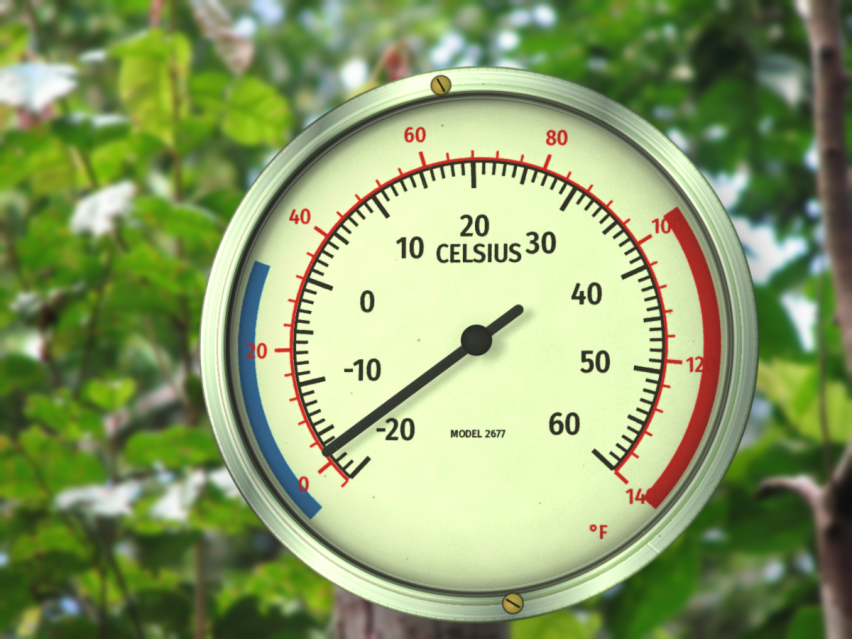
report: -17 (°C)
